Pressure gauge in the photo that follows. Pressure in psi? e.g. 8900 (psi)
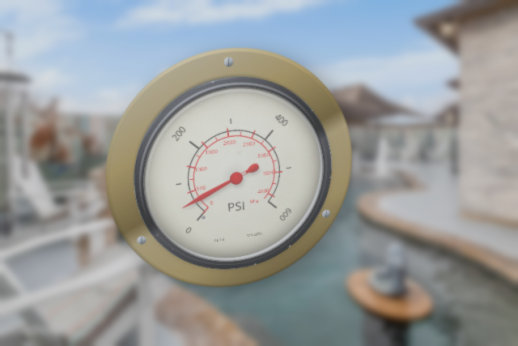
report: 50 (psi)
